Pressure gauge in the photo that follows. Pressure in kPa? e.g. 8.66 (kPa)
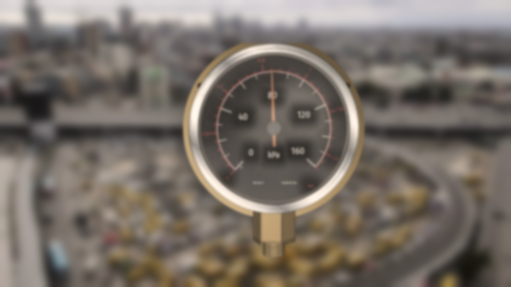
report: 80 (kPa)
